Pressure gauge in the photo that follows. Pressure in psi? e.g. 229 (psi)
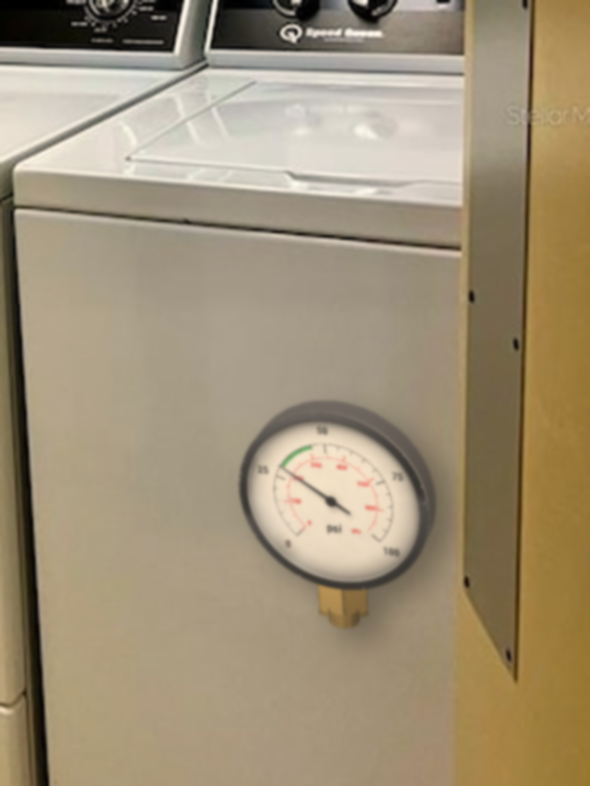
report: 30 (psi)
